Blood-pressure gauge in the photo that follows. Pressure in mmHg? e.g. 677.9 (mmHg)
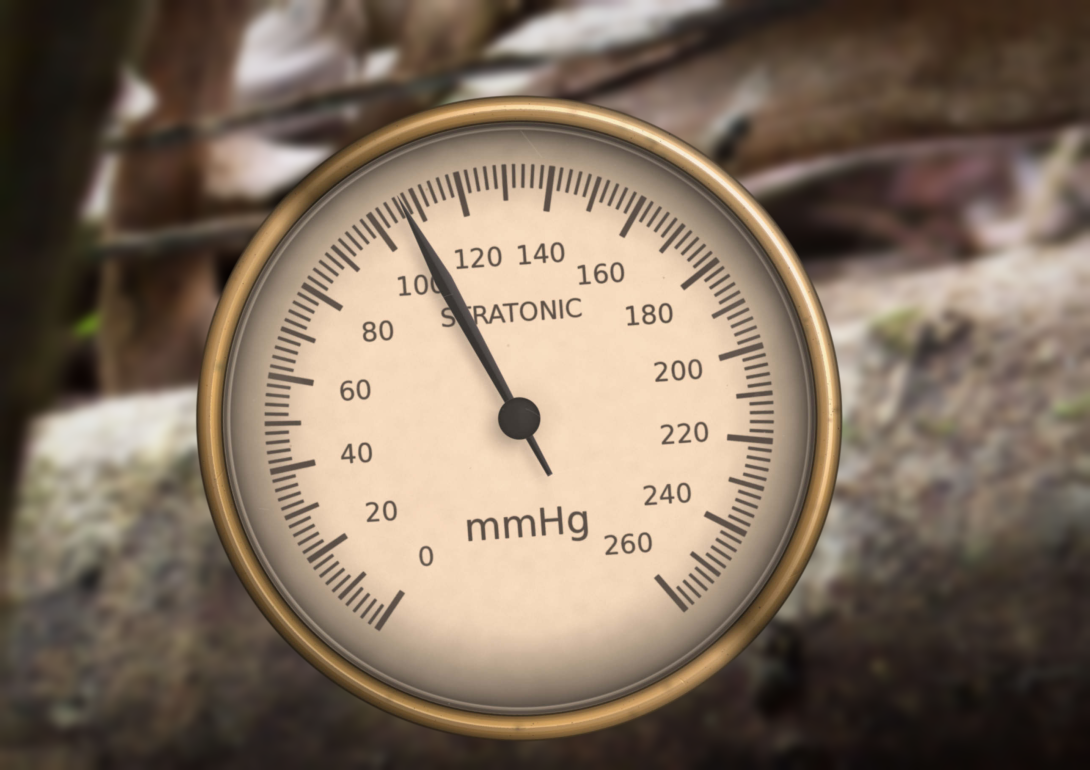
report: 107 (mmHg)
